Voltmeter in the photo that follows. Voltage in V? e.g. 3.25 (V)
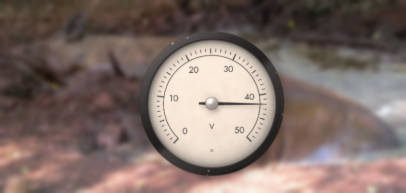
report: 42 (V)
